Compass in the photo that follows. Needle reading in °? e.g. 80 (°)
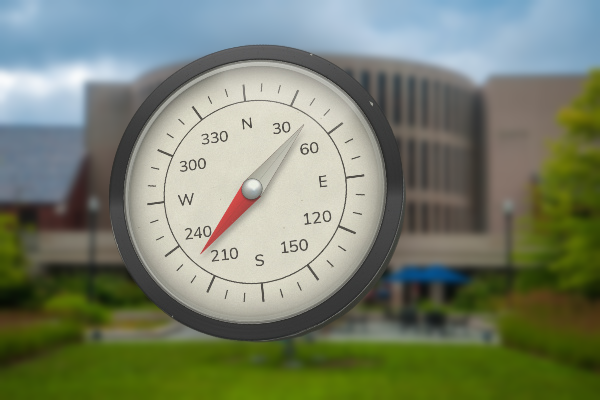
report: 225 (°)
